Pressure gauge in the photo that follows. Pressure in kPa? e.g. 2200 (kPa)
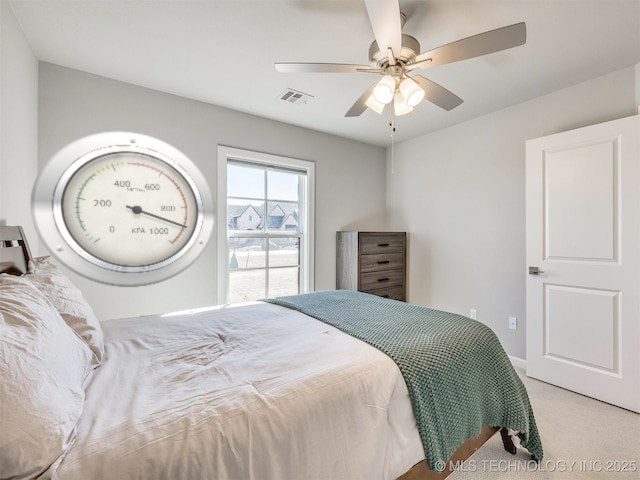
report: 900 (kPa)
